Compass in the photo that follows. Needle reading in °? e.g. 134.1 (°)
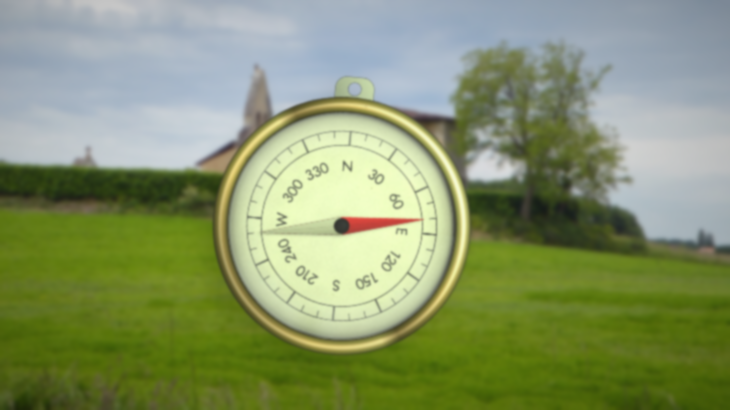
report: 80 (°)
